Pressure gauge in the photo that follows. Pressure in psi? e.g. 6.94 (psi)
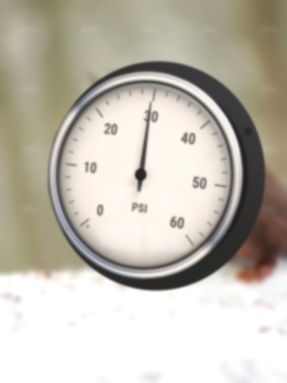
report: 30 (psi)
